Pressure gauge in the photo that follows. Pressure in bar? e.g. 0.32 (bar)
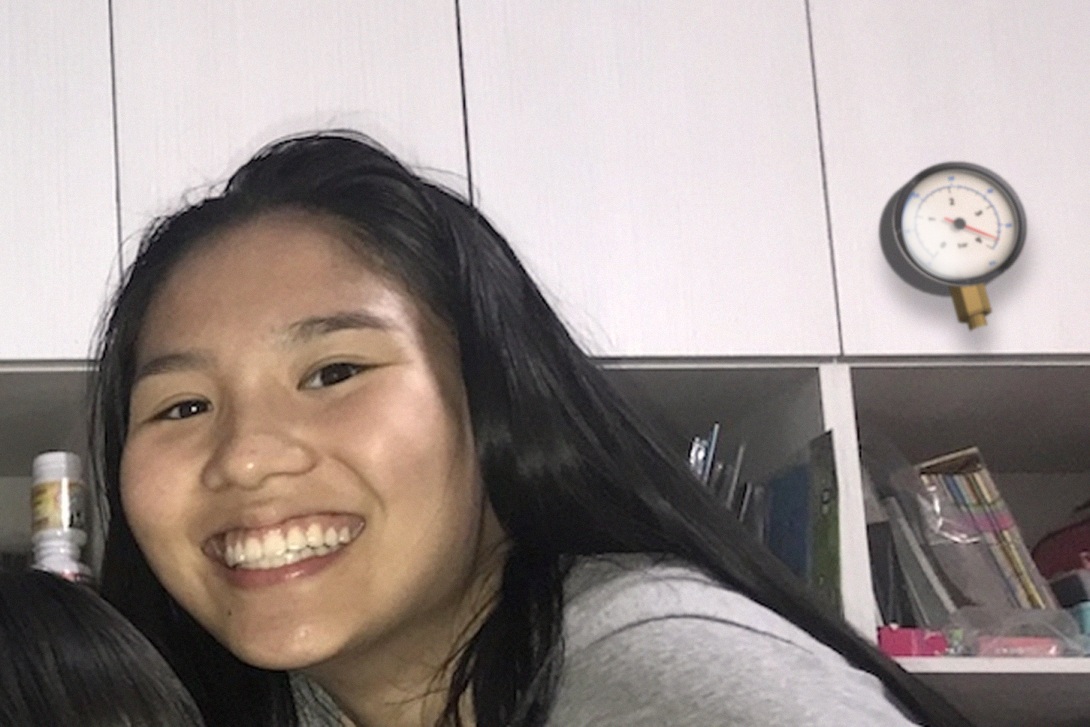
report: 3.8 (bar)
